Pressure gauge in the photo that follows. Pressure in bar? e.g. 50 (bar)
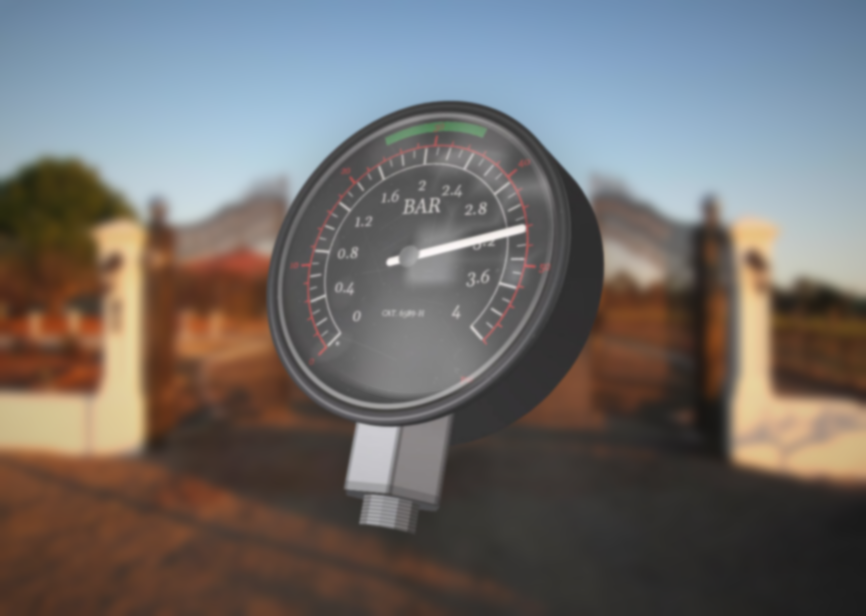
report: 3.2 (bar)
